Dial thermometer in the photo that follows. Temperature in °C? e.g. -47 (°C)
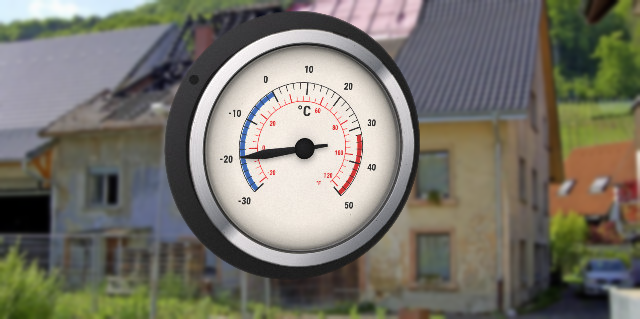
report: -20 (°C)
